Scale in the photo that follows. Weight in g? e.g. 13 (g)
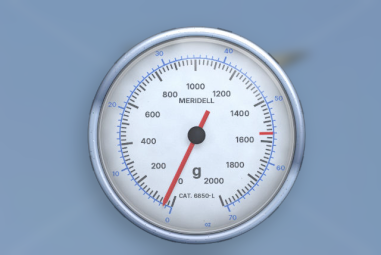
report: 40 (g)
